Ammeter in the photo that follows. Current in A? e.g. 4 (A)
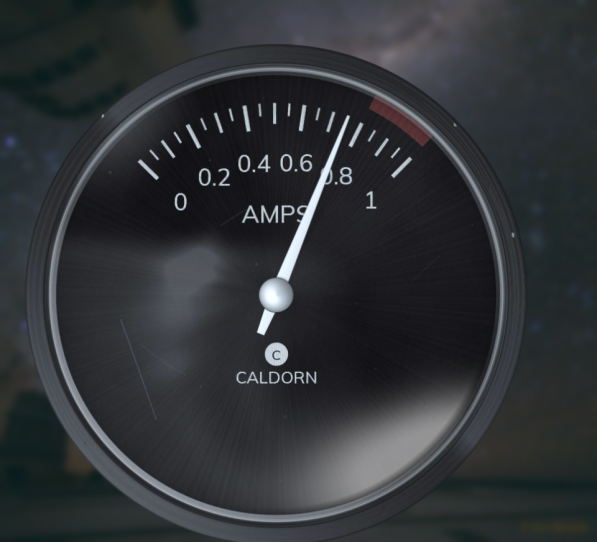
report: 0.75 (A)
